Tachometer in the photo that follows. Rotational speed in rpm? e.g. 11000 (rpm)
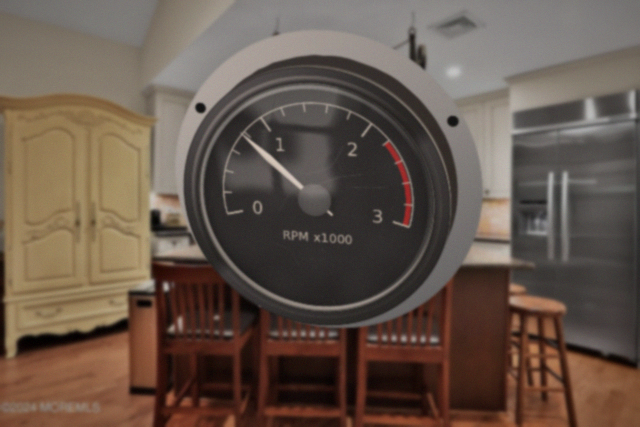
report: 800 (rpm)
